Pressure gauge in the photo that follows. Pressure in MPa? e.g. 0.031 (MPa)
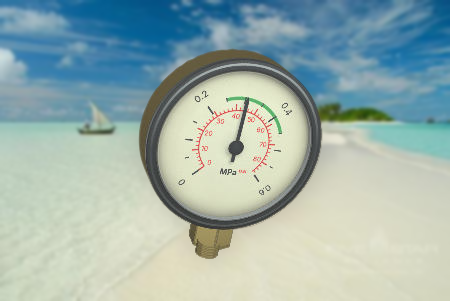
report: 0.3 (MPa)
